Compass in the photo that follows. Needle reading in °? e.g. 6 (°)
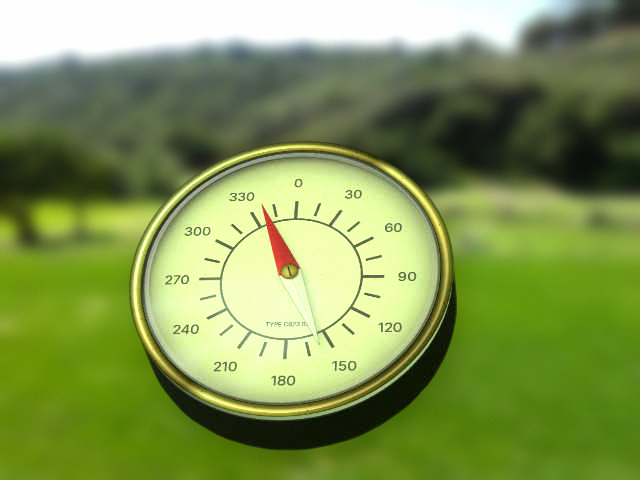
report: 337.5 (°)
